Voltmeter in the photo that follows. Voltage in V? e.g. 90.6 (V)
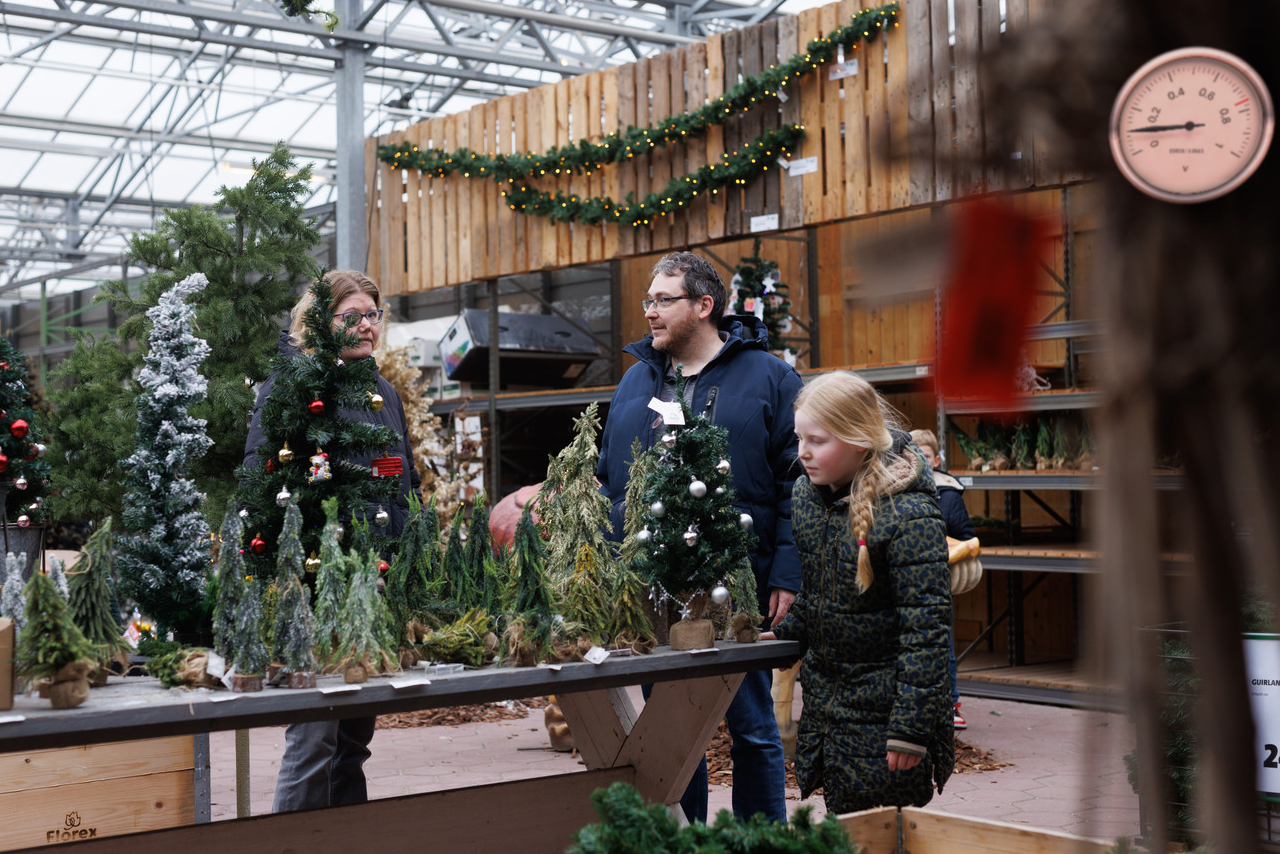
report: 0.1 (V)
